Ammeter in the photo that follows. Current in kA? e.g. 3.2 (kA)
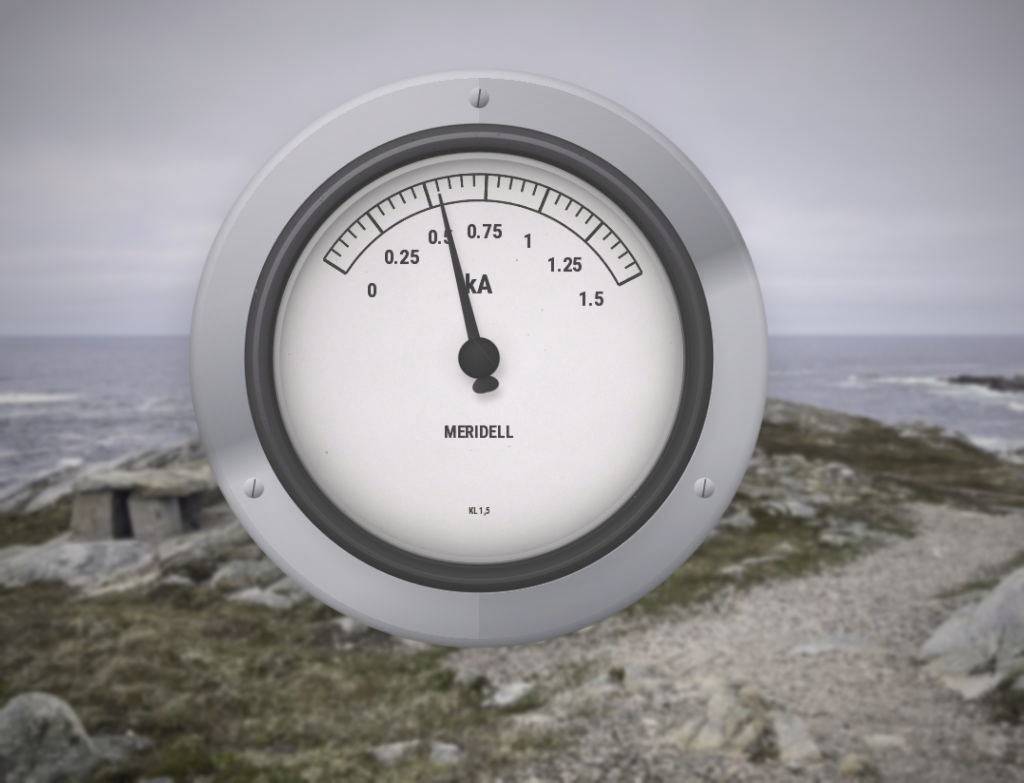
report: 0.55 (kA)
